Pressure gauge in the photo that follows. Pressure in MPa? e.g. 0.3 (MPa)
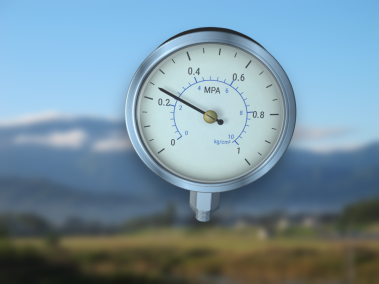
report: 0.25 (MPa)
